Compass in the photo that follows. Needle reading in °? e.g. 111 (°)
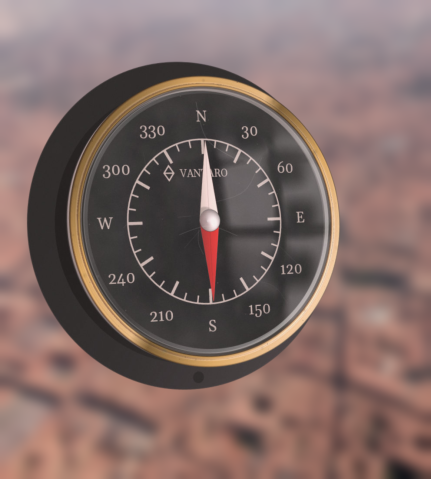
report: 180 (°)
